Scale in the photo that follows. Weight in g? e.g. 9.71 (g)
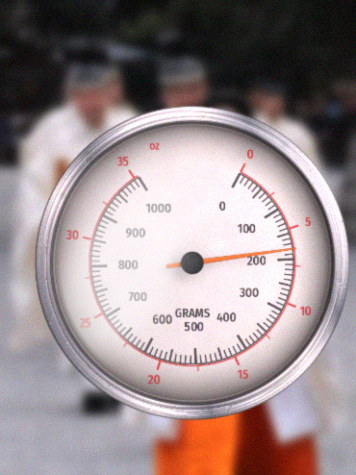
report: 180 (g)
